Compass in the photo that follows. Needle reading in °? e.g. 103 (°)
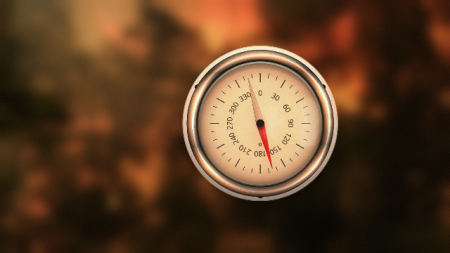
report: 165 (°)
